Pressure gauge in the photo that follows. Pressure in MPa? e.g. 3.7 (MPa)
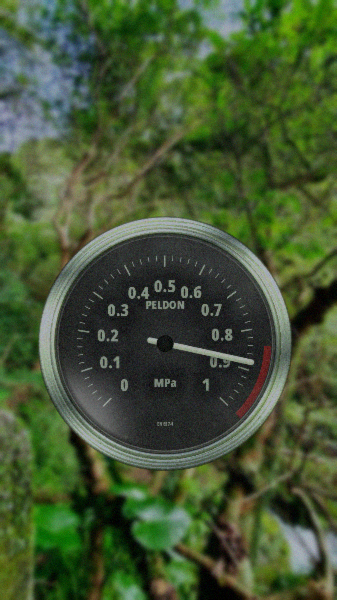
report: 0.88 (MPa)
